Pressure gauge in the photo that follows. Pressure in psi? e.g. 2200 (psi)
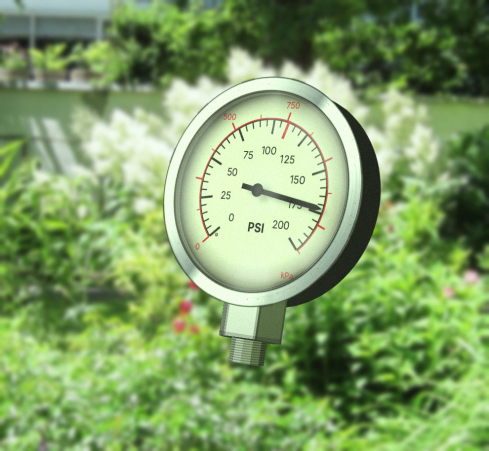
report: 172.5 (psi)
